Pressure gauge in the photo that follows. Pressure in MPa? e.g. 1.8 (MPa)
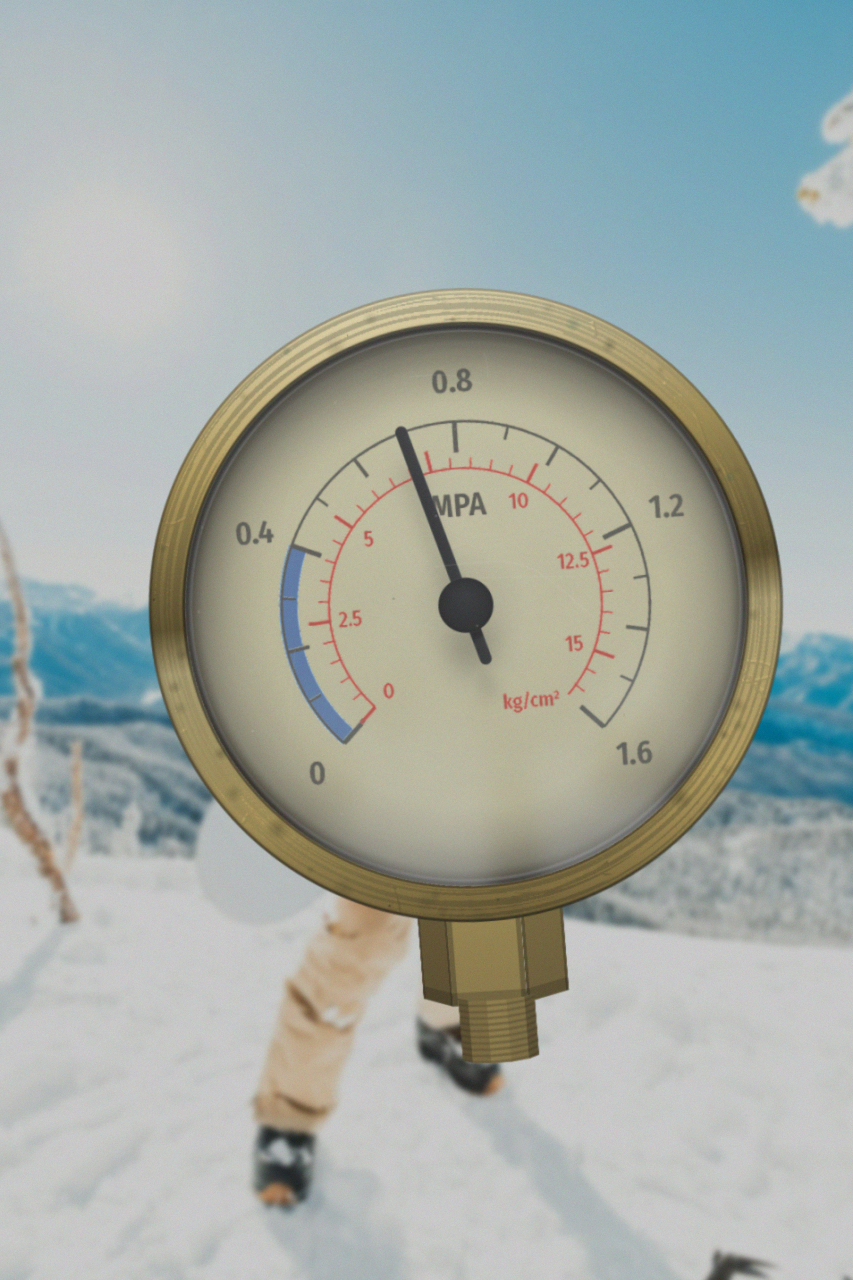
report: 0.7 (MPa)
